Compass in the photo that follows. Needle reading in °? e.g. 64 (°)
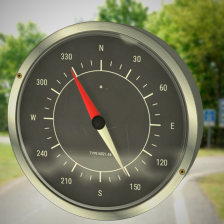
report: 330 (°)
